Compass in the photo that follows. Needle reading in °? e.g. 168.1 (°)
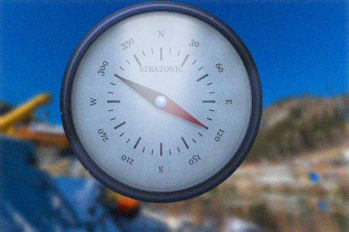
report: 120 (°)
